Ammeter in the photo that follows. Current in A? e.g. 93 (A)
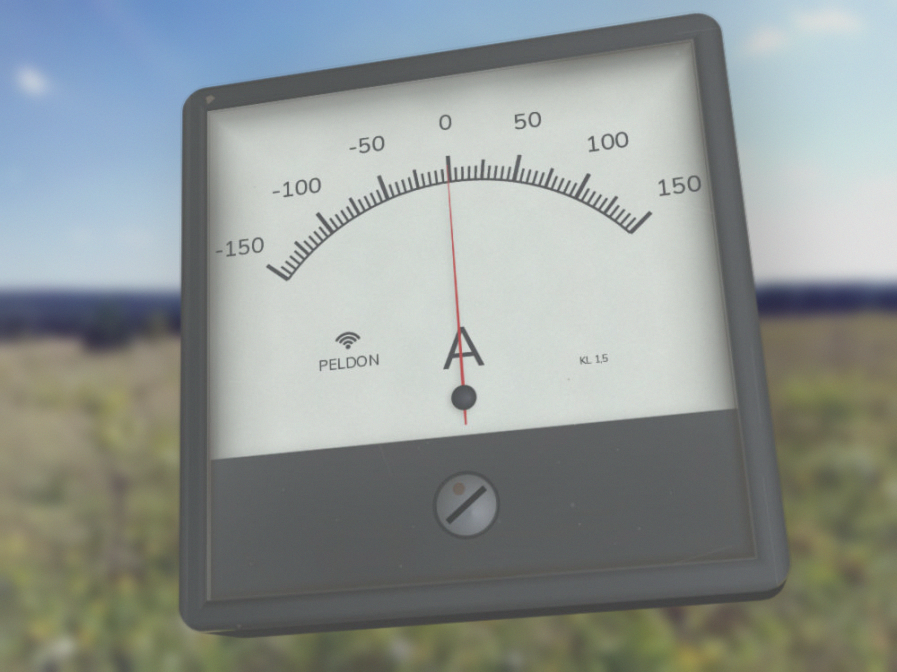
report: 0 (A)
